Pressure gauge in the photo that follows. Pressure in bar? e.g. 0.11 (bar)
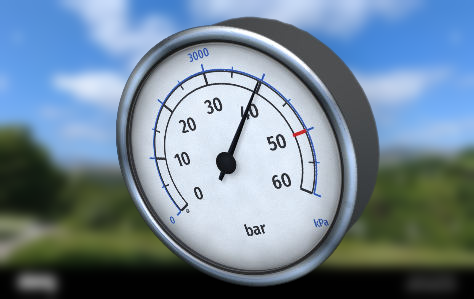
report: 40 (bar)
